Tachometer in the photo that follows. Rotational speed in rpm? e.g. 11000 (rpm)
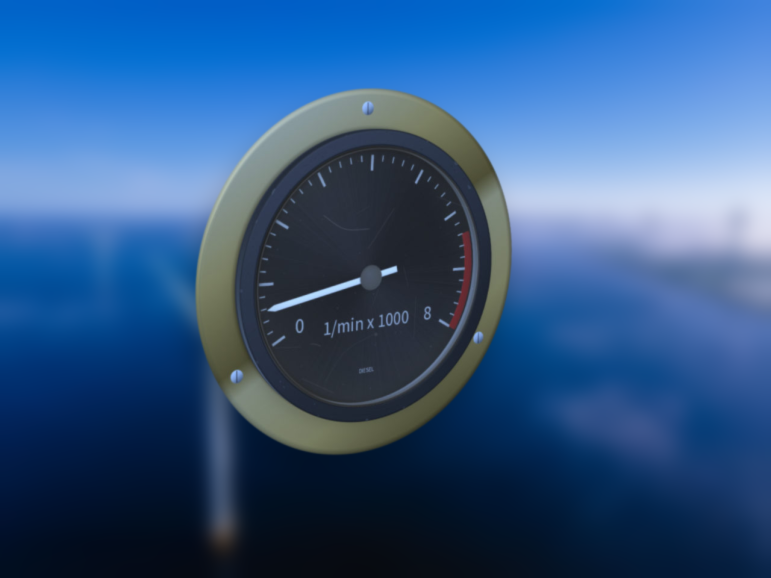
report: 600 (rpm)
